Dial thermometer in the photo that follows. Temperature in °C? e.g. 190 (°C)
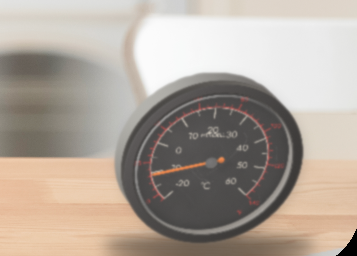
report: -10 (°C)
